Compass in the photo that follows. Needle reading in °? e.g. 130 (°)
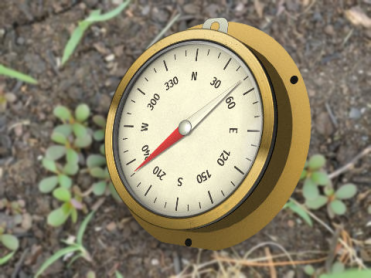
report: 230 (°)
